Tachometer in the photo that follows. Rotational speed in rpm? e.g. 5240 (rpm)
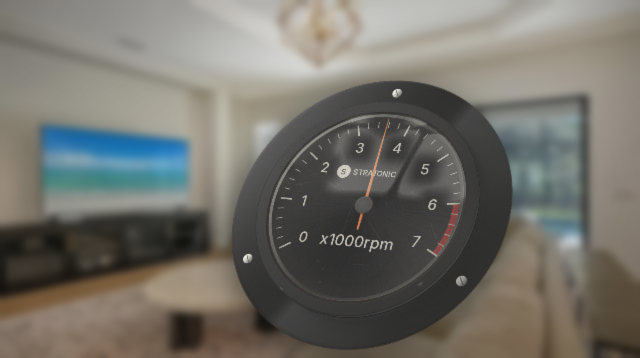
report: 3600 (rpm)
